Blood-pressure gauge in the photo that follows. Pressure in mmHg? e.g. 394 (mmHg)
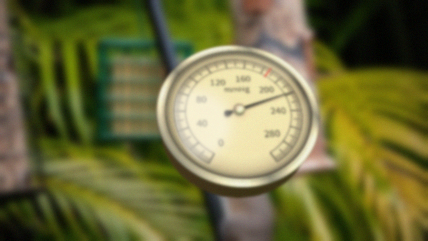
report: 220 (mmHg)
